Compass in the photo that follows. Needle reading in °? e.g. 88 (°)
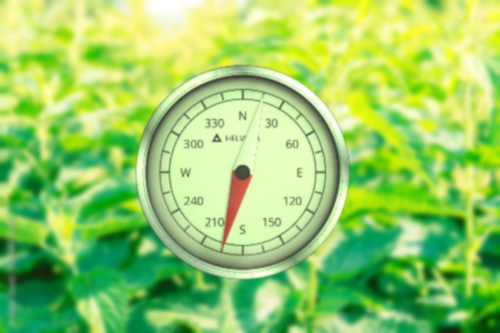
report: 195 (°)
